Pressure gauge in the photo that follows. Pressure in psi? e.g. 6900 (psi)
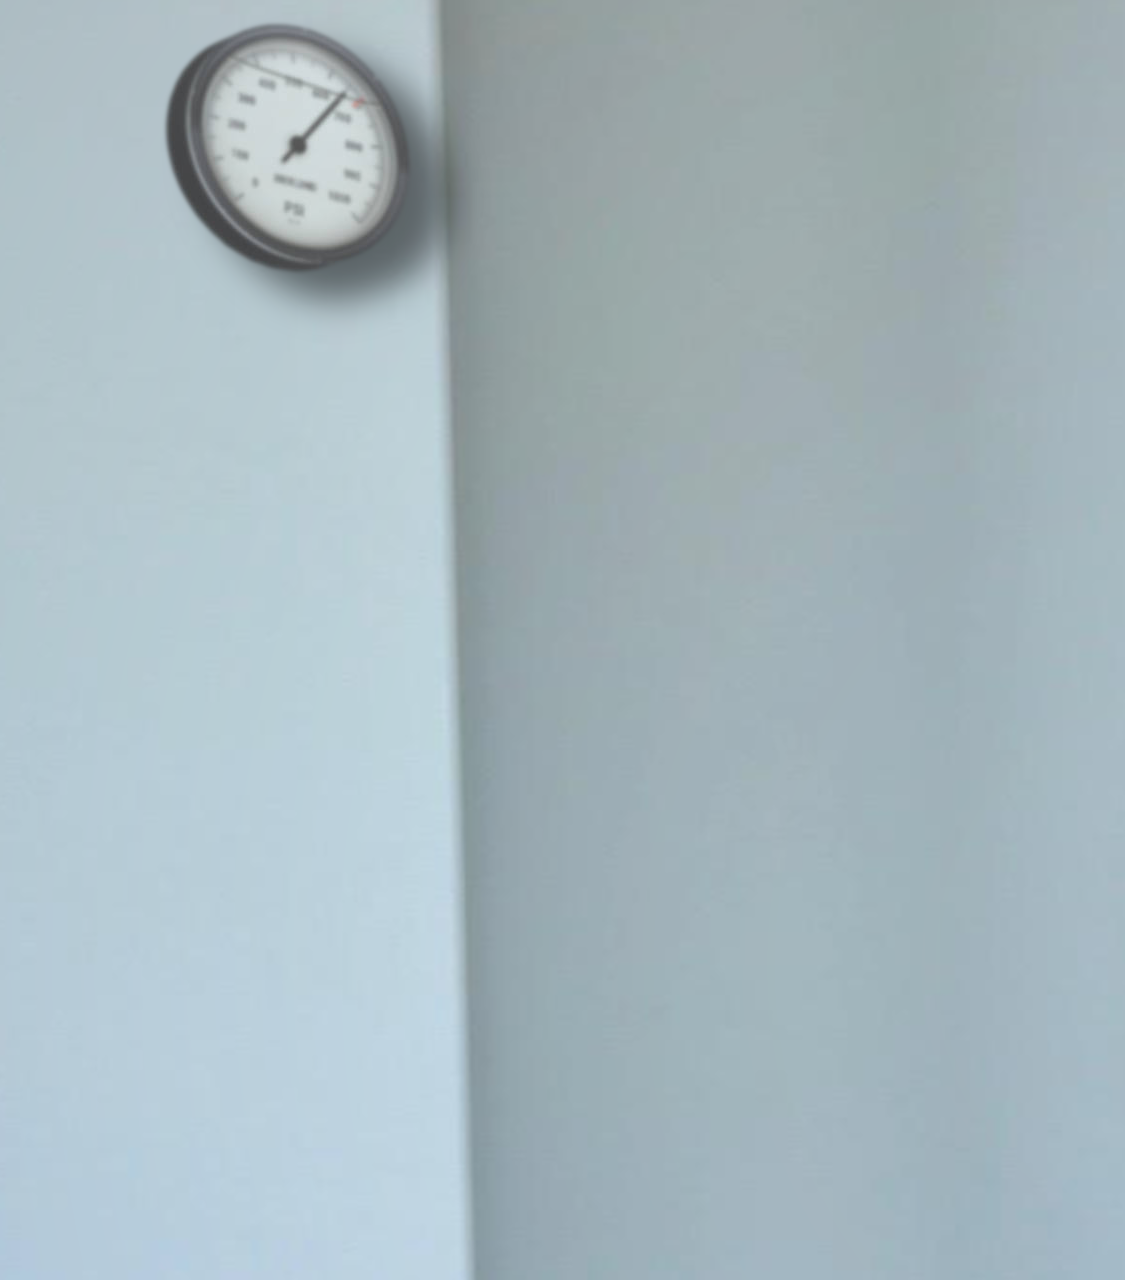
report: 650 (psi)
